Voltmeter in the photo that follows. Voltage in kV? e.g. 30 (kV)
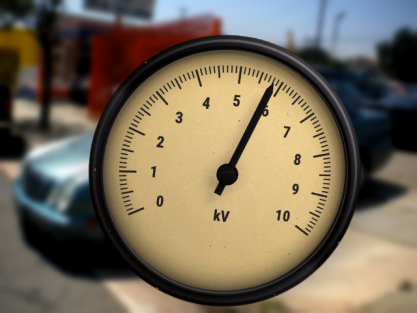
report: 5.8 (kV)
